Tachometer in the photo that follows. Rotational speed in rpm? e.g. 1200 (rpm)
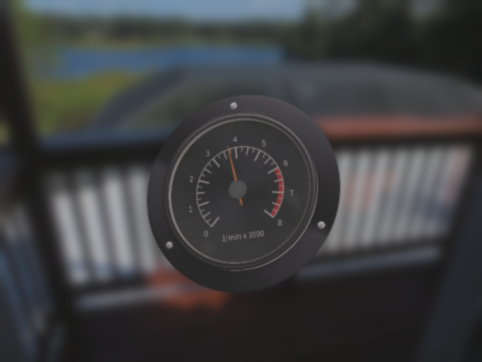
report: 3750 (rpm)
